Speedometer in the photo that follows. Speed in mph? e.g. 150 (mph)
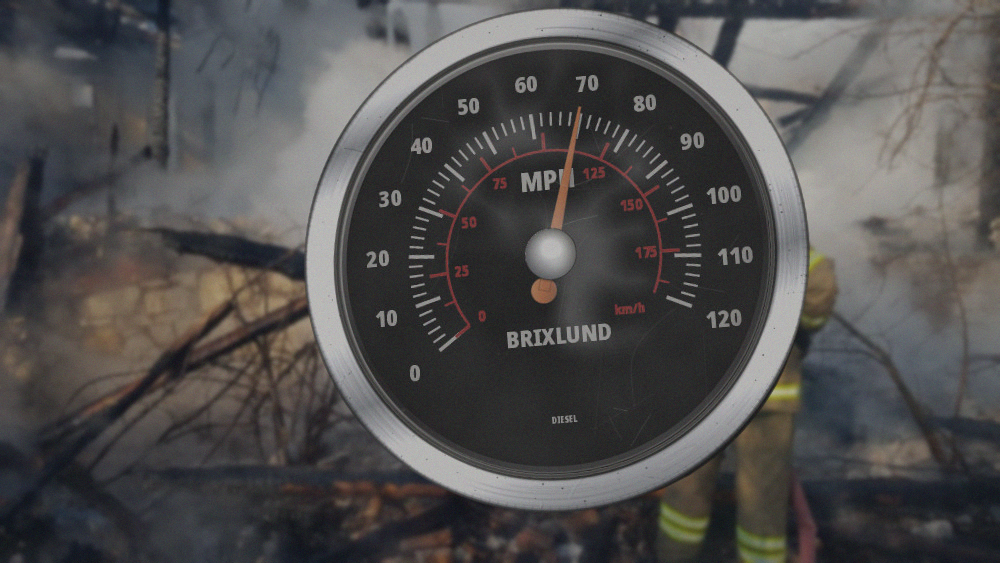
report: 70 (mph)
